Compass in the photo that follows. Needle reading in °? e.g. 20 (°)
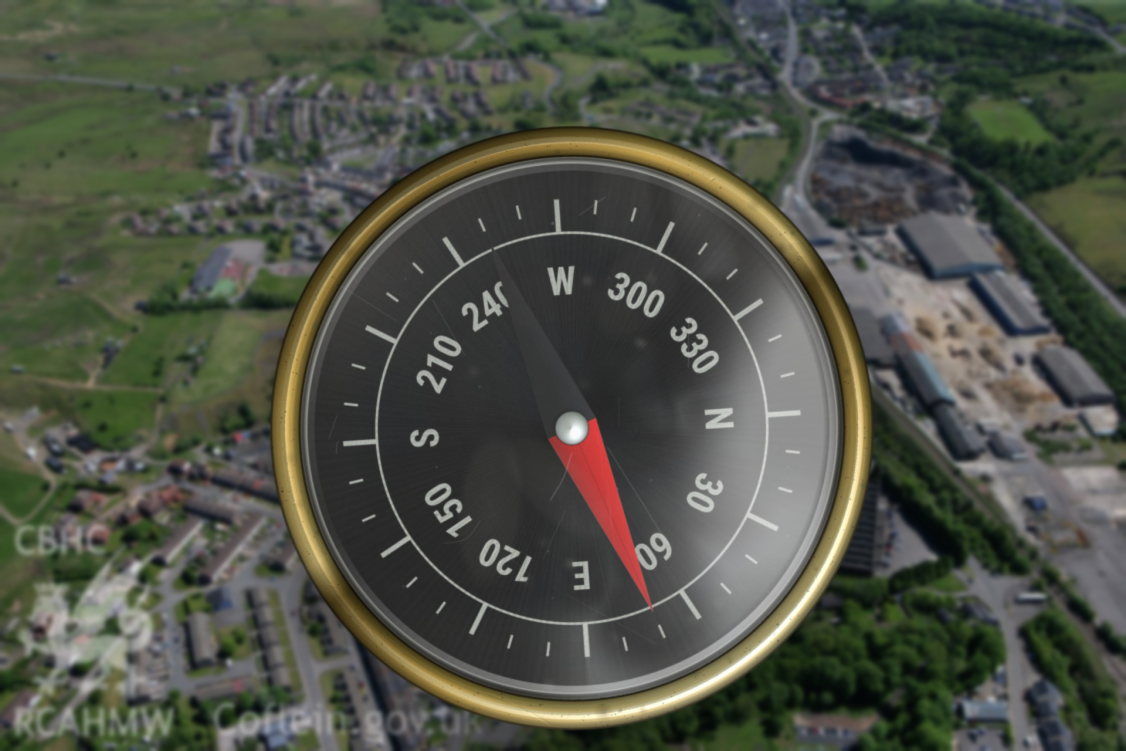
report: 70 (°)
